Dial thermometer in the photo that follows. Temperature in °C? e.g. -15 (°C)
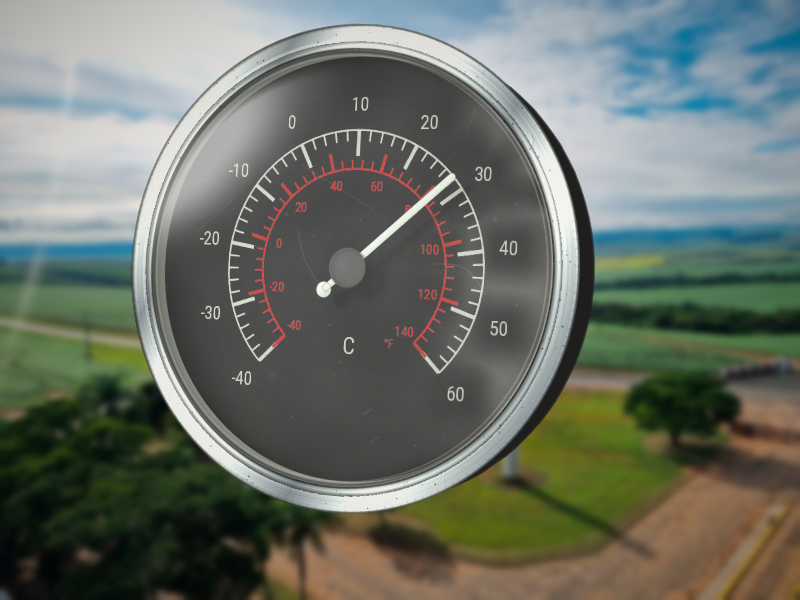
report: 28 (°C)
